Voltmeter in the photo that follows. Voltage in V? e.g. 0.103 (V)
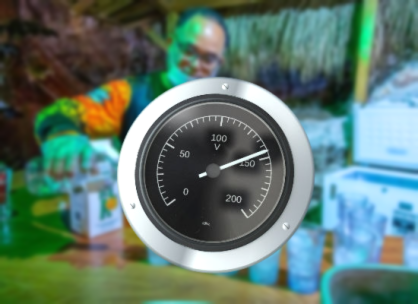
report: 145 (V)
